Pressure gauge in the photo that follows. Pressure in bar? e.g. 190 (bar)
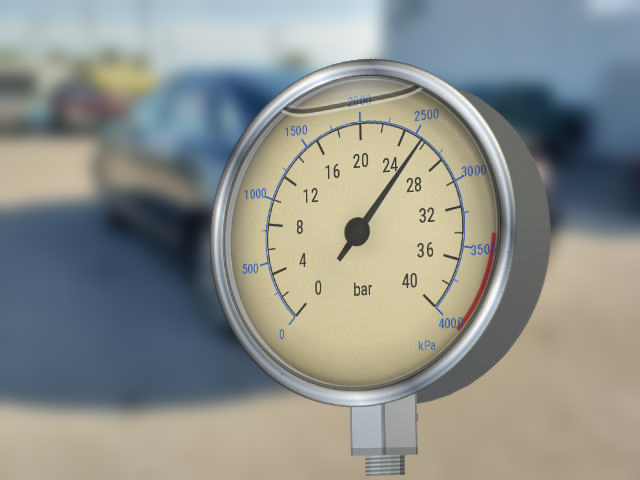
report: 26 (bar)
